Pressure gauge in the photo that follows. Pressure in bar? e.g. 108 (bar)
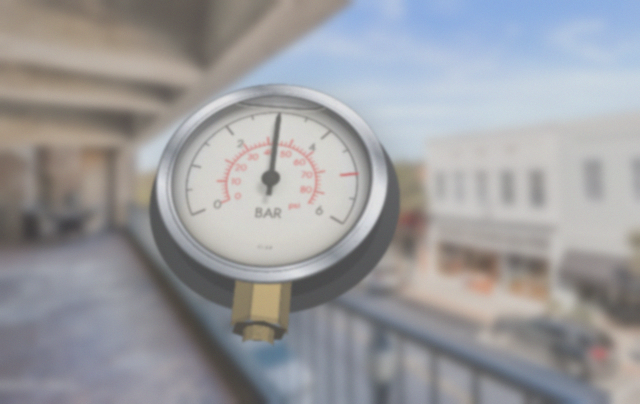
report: 3 (bar)
